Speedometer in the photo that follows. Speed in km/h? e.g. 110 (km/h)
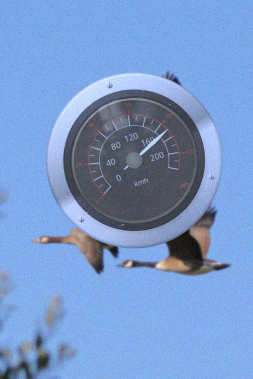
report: 170 (km/h)
